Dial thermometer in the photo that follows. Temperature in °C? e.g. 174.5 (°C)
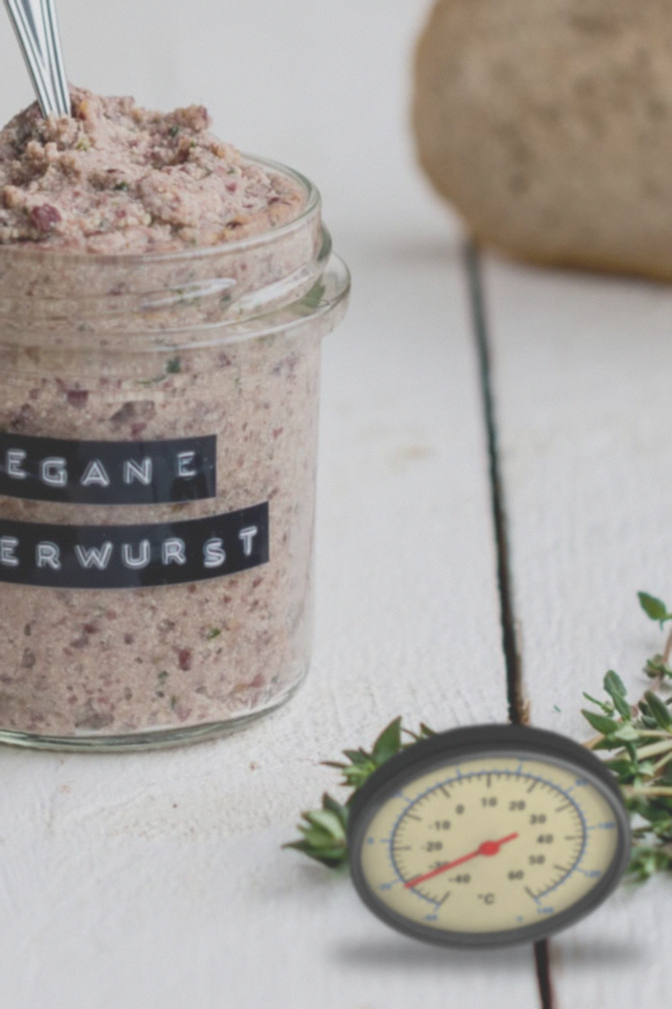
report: -30 (°C)
